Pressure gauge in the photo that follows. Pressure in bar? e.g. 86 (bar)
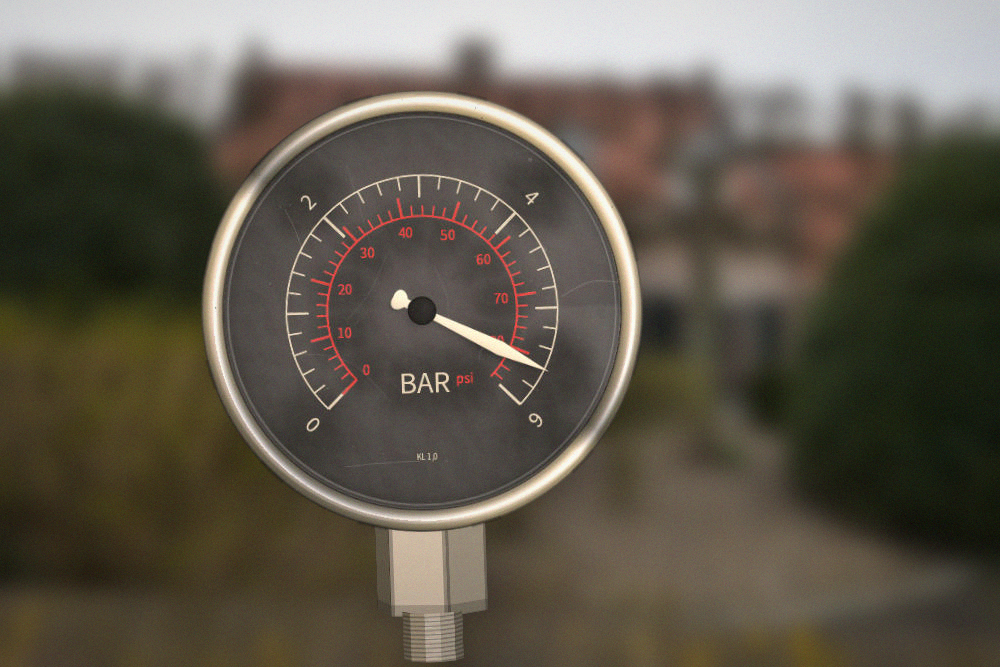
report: 5.6 (bar)
